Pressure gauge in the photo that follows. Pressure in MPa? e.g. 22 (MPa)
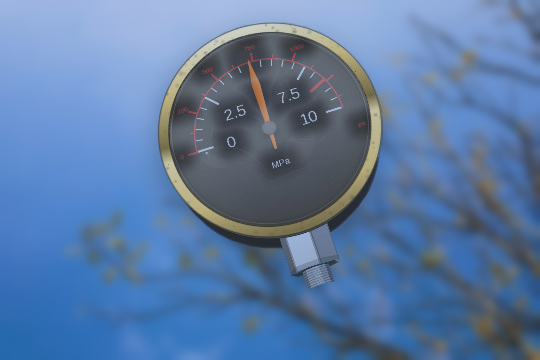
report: 5 (MPa)
